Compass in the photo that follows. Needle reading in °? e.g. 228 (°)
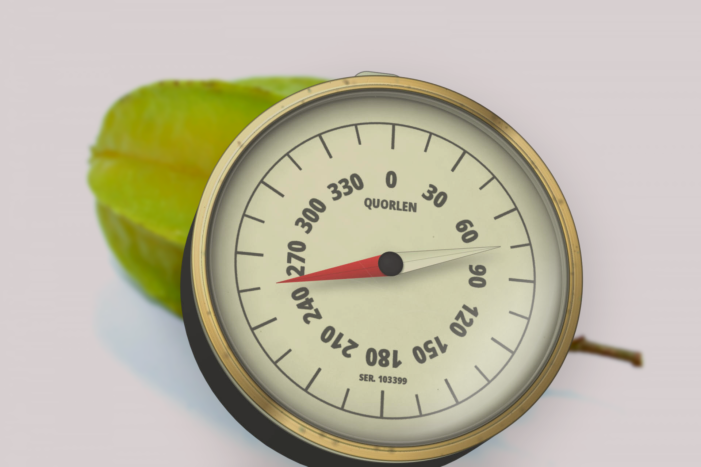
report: 255 (°)
